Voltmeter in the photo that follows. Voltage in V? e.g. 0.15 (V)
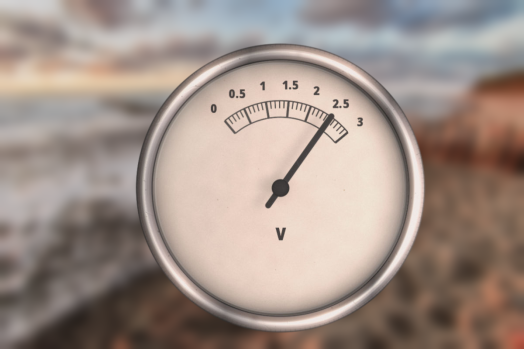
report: 2.5 (V)
